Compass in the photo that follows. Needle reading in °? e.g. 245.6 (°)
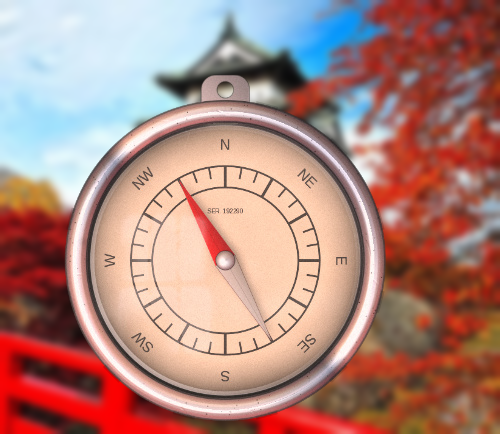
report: 330 (°)
